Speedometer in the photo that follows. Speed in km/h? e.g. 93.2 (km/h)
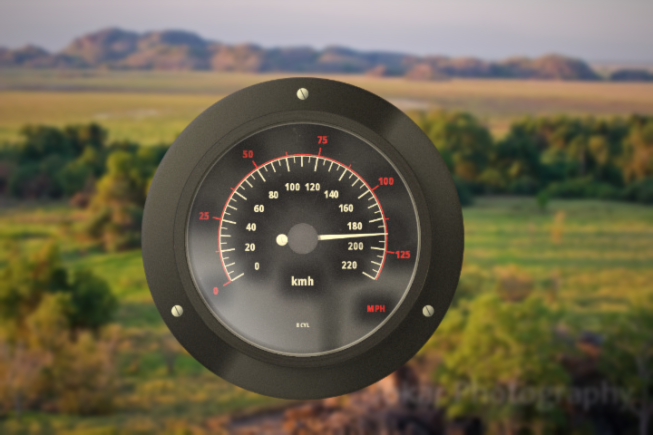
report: 190 (km/h)
